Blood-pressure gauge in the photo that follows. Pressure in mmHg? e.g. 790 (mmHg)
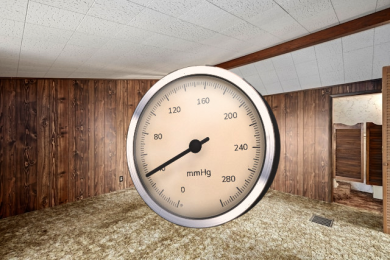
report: 40 (mmHg)
